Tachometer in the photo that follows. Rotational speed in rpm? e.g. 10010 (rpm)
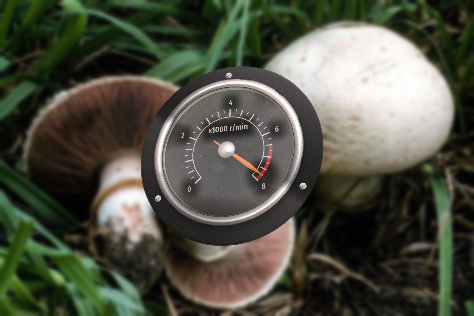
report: 7750 (rpm)
